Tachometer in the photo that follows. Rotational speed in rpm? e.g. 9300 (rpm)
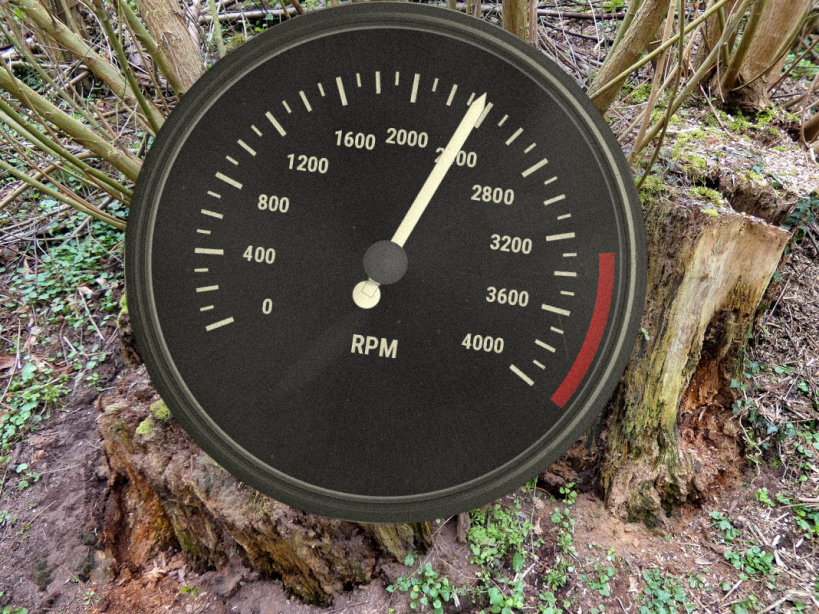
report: 2350 (rpm)
